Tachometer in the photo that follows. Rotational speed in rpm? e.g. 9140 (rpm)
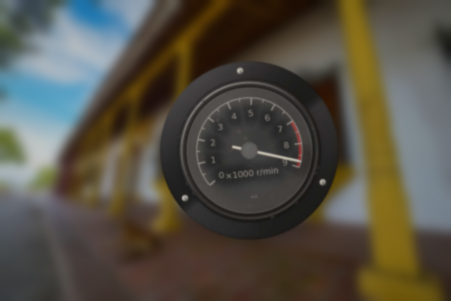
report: 8750 (rpm)
